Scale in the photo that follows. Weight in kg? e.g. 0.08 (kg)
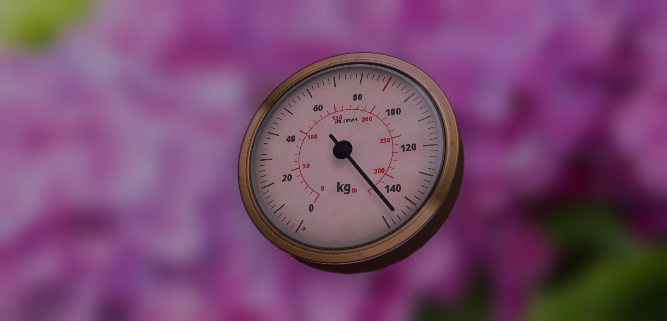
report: 146 (kg)
